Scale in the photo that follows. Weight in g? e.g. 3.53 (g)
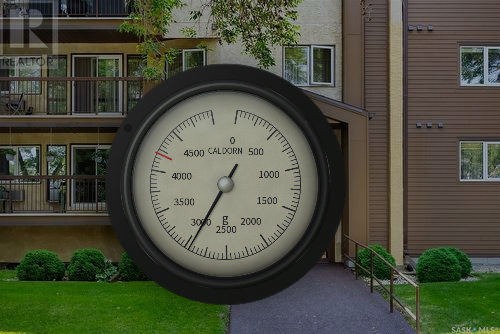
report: 2950 (g)
